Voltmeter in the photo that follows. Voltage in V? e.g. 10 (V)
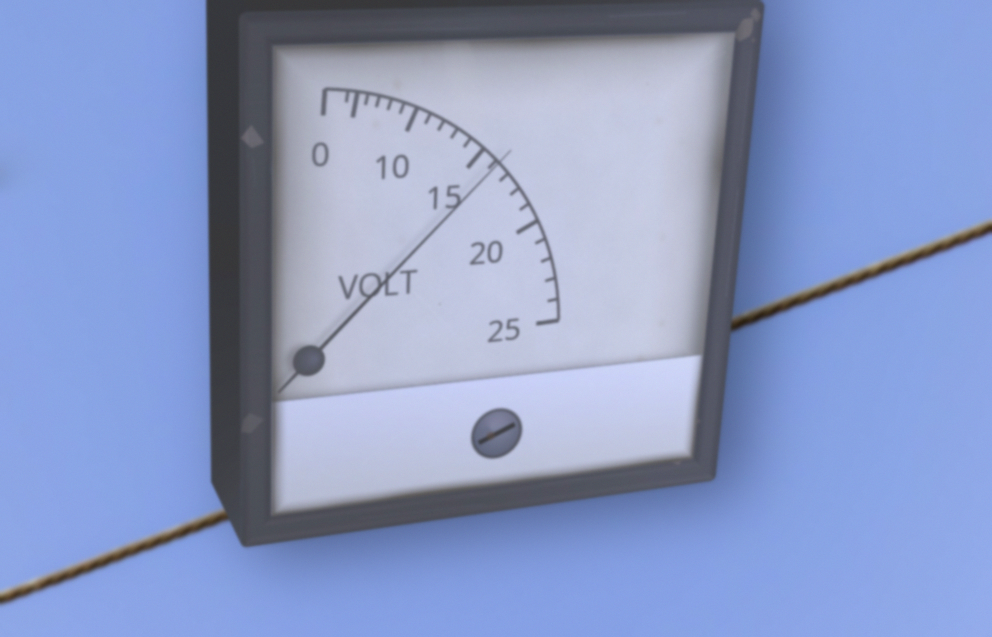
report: 16 (V)
